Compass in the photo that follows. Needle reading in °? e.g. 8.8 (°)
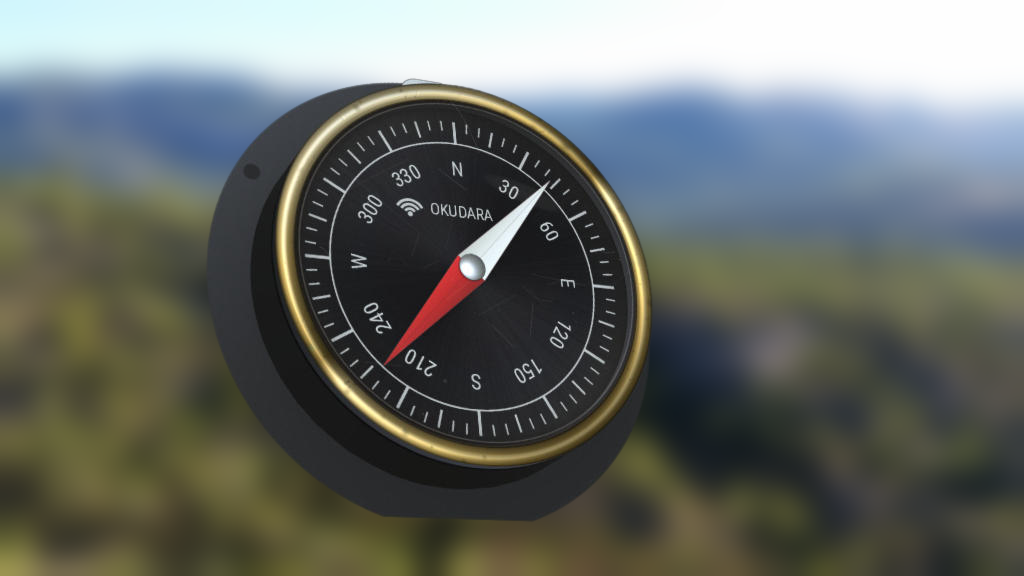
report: 222.5 (°)
